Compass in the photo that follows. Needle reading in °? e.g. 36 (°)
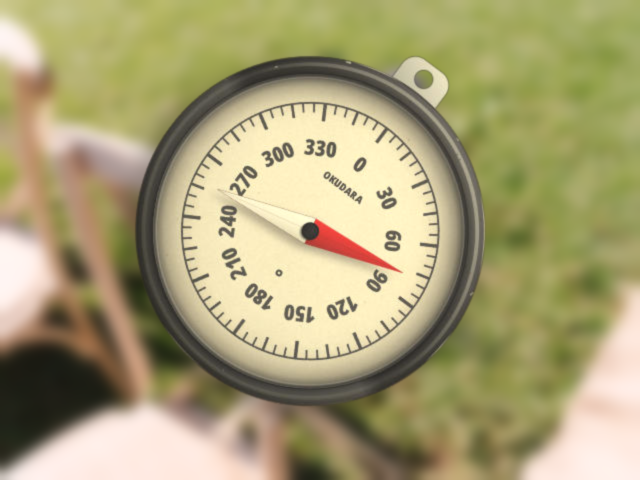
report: 77.5 (°)
